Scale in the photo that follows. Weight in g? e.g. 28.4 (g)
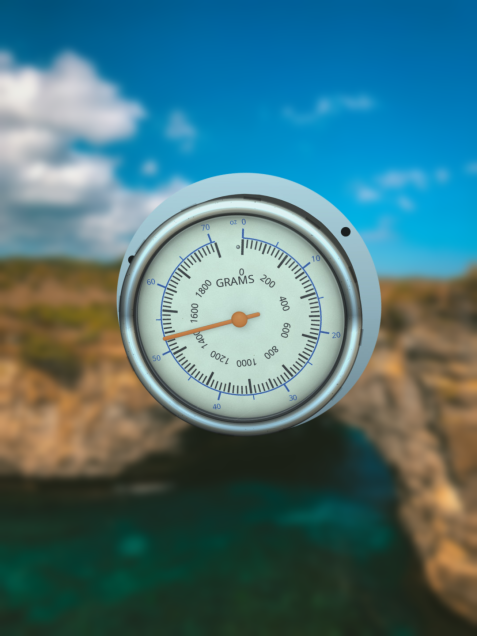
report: 1480 (g)
